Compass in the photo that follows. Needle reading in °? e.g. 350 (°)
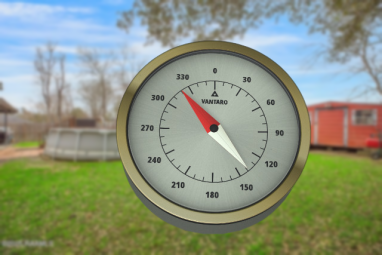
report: 320 (°)
